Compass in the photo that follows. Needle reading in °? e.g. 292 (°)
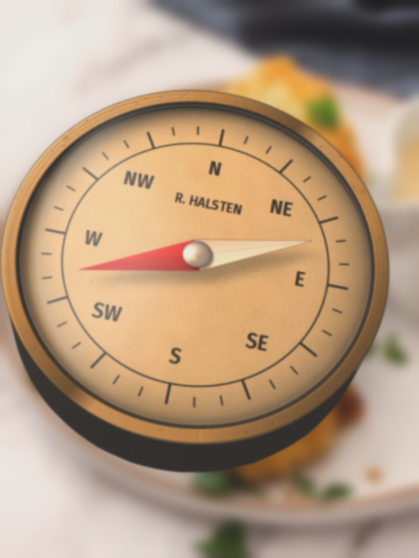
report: 250 (°)
